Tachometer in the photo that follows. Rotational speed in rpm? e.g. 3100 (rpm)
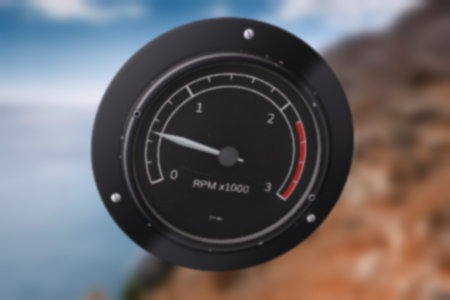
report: 500 (rpm)
